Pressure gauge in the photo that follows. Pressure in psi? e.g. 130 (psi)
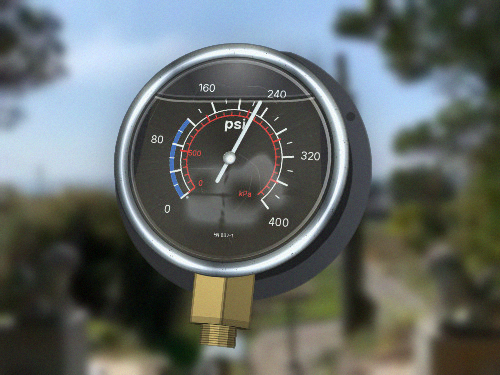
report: 230 (psi)
